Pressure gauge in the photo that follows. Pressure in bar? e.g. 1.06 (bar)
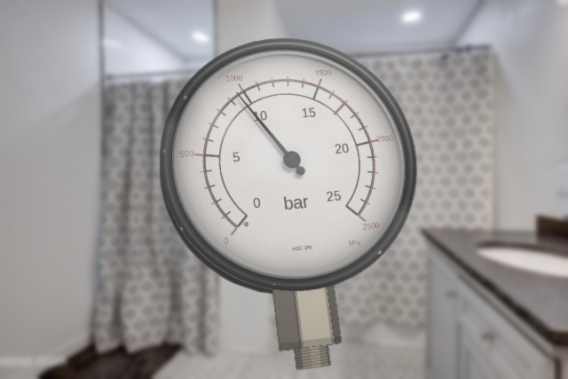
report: 9.5 (bar)
